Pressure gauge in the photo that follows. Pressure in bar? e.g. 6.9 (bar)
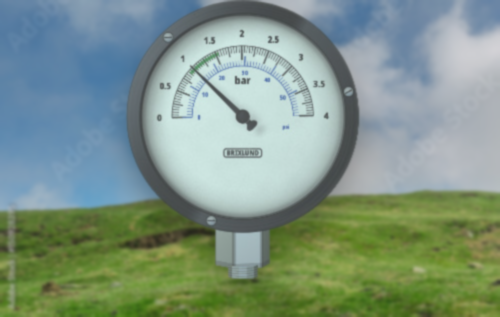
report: 1 (bar)
